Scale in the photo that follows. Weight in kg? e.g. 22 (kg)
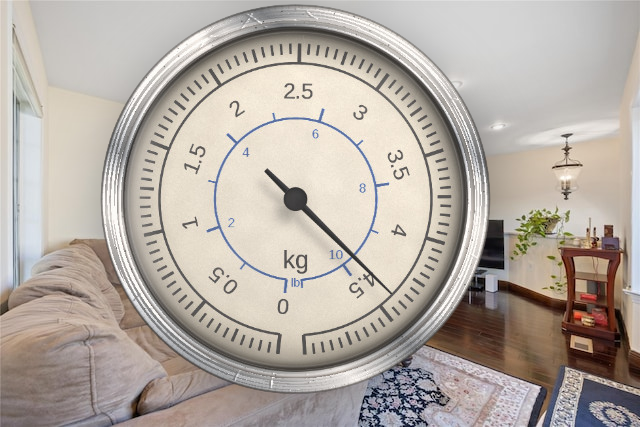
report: 4.4 (kg)
